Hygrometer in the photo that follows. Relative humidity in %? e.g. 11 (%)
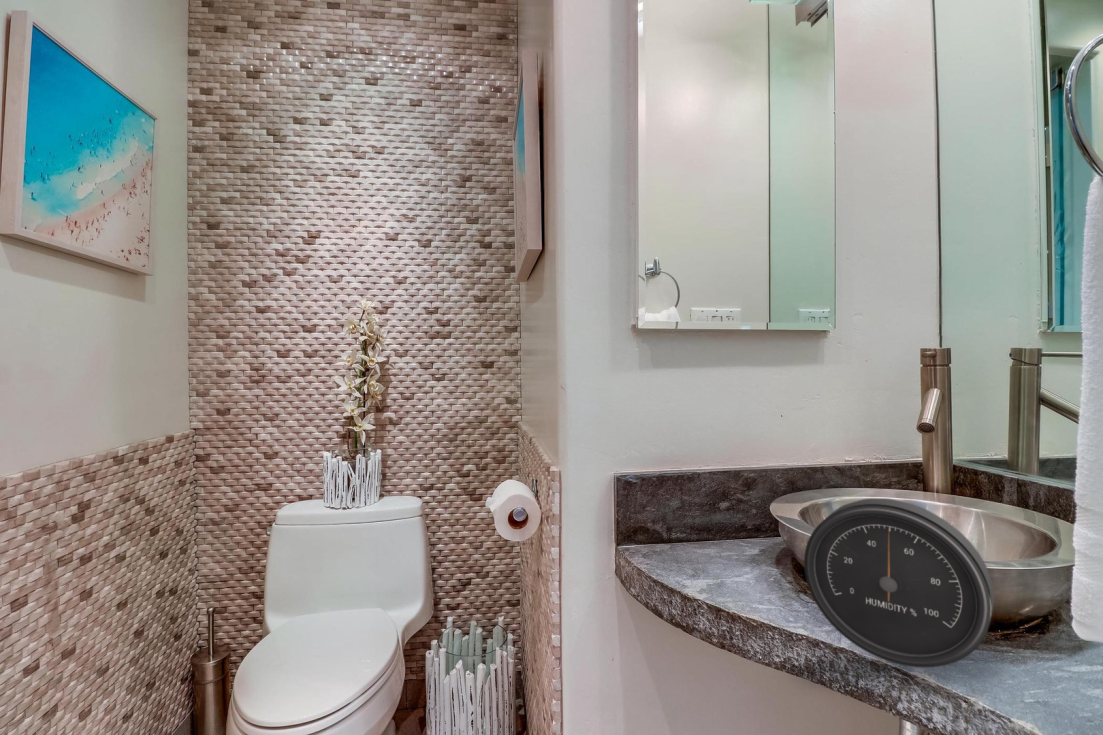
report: 50 (%)
